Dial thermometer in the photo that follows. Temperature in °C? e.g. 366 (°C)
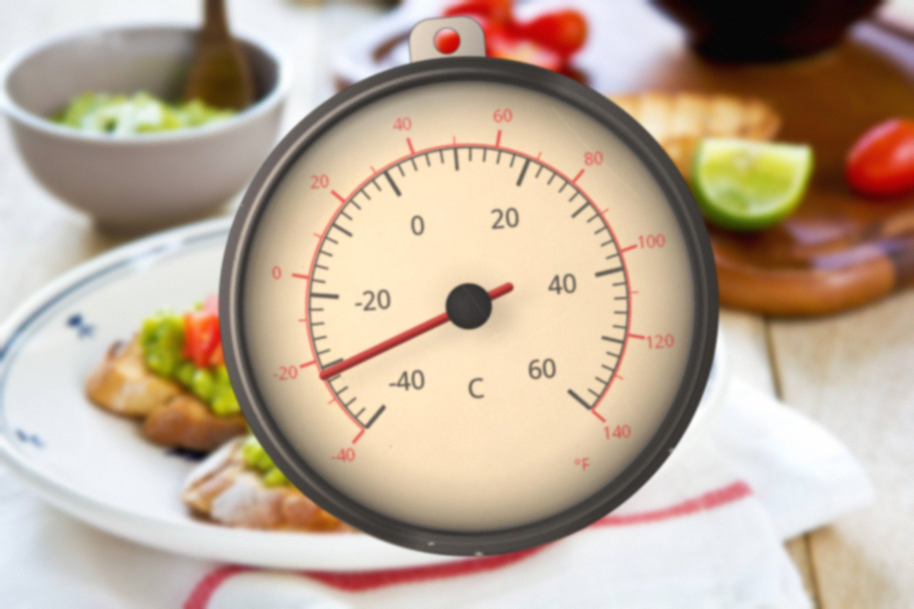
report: -31 (°C)
